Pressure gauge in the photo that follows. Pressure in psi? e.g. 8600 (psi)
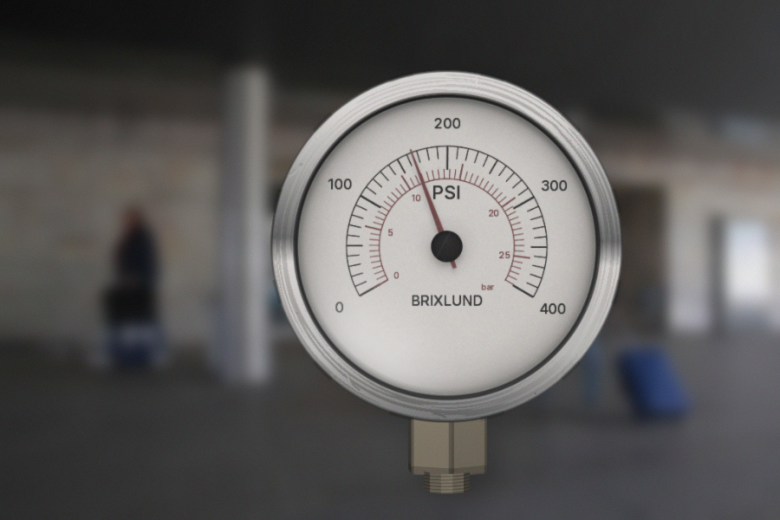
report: 165 (psi)
